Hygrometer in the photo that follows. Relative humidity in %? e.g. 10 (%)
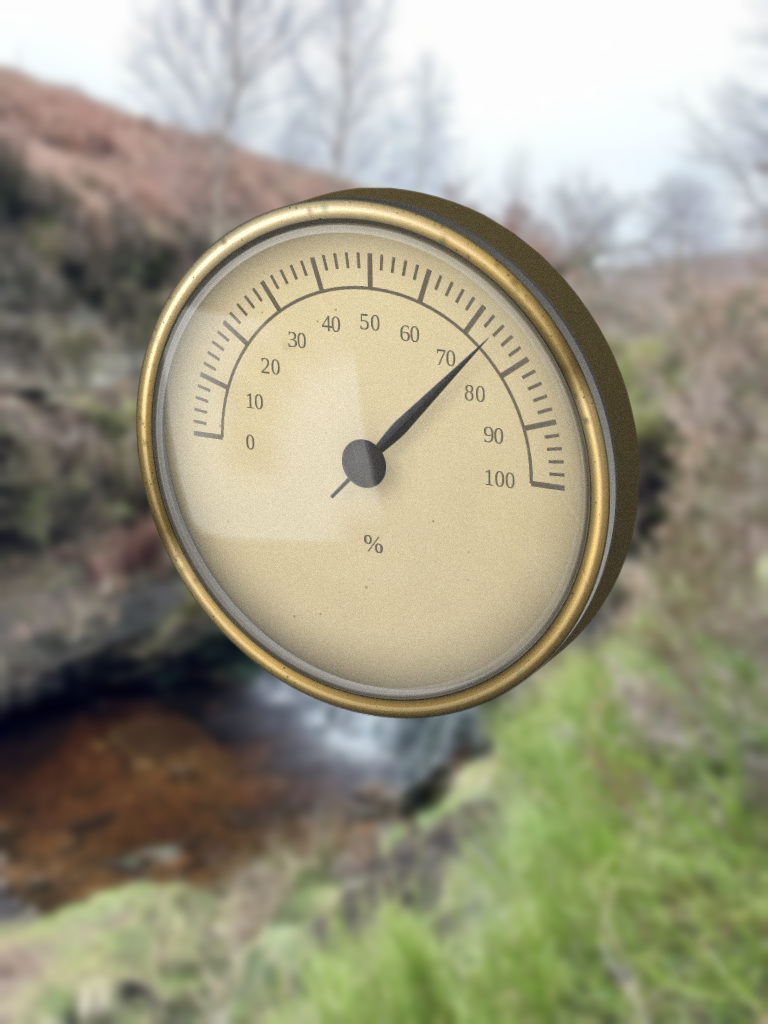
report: 74 (%)
